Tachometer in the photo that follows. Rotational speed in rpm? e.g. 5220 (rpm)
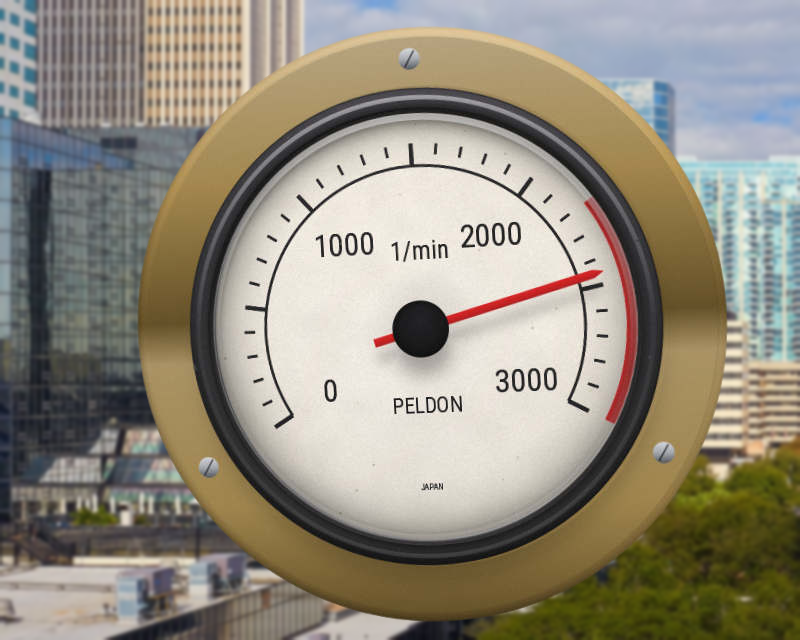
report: 2450 (rpm)
